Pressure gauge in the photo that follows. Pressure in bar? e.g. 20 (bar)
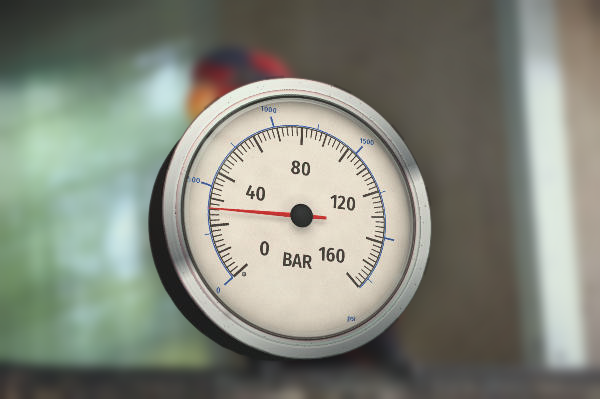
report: 26 (bar)
